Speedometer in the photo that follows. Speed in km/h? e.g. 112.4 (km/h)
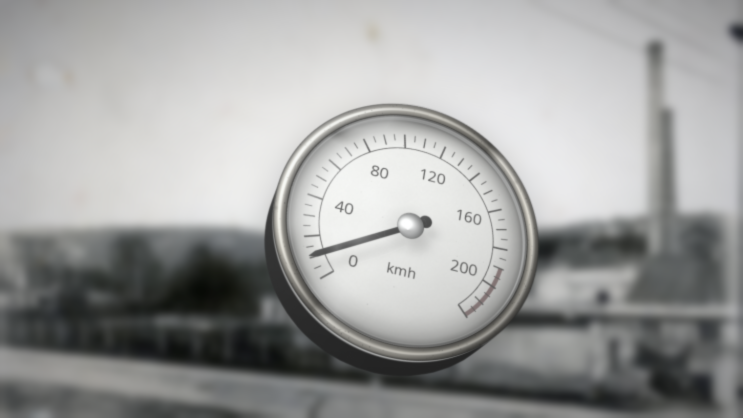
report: 10 (km/h)
